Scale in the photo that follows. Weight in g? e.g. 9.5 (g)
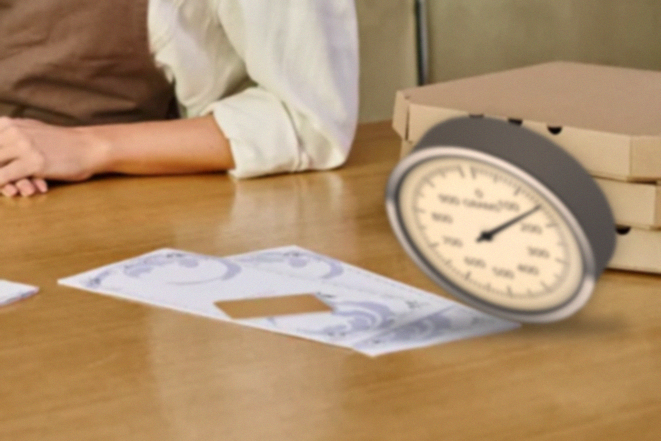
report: 150 (g)
